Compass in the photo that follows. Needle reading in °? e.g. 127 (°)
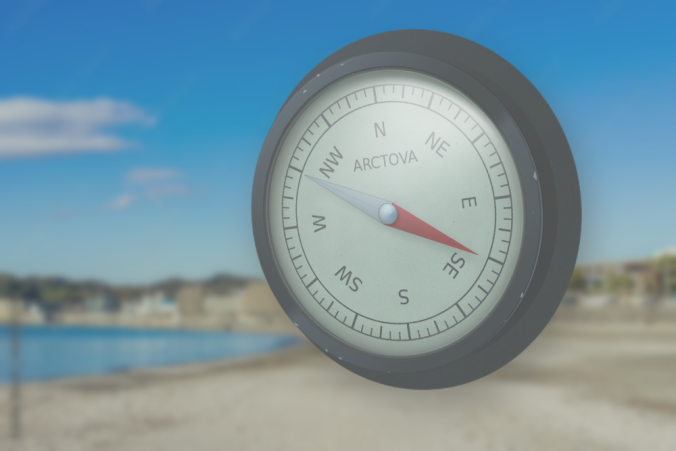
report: 120 (°)
